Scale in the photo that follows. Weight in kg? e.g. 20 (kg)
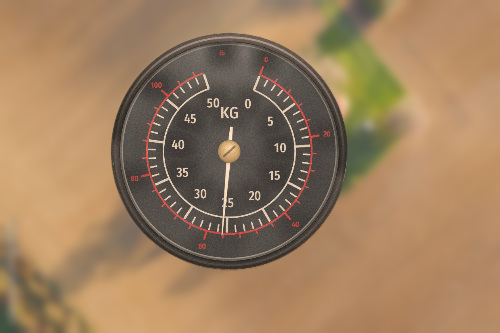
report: 25.5 (kg)
